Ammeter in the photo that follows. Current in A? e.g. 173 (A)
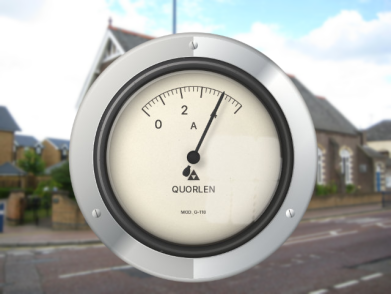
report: 4 (A)
